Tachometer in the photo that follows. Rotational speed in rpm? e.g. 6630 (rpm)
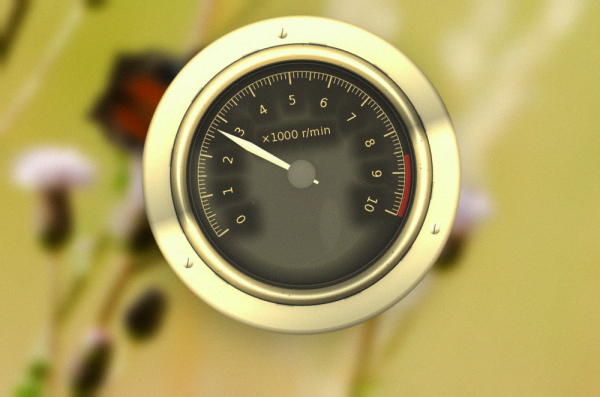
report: 2700 (rpm)
